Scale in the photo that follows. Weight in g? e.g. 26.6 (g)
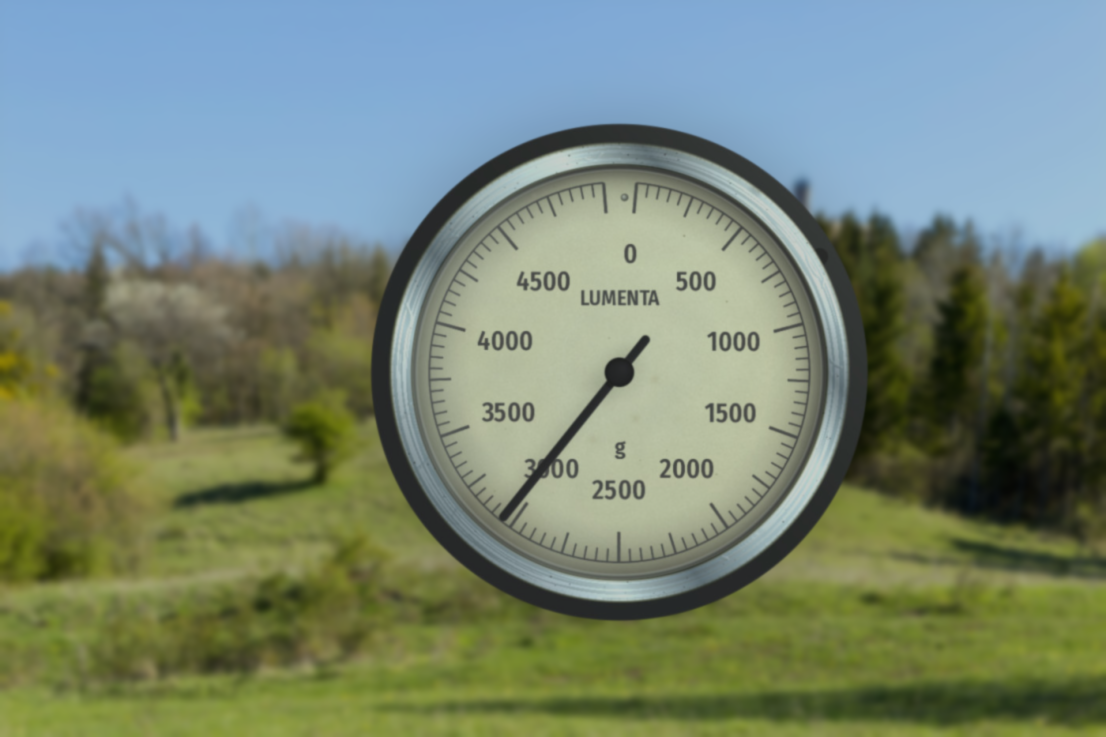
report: 3050 (g)
